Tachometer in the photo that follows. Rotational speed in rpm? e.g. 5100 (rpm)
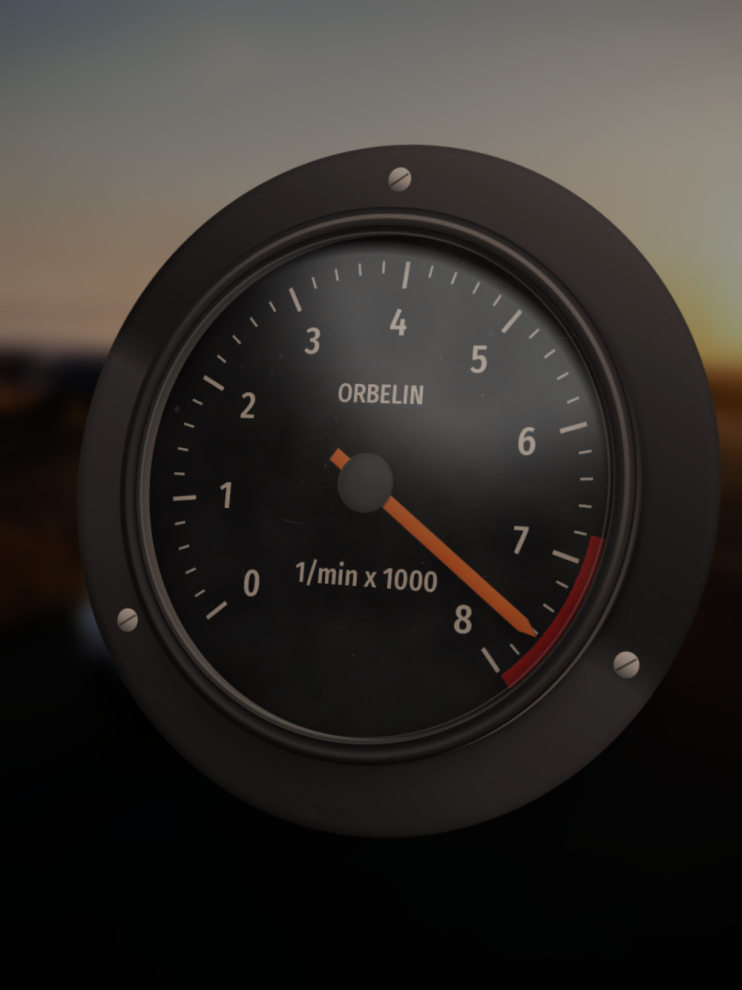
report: 7600 (rpm)
